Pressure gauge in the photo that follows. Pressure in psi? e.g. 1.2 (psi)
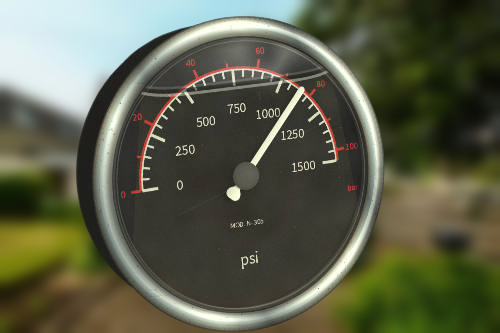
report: 1100 (psi)
